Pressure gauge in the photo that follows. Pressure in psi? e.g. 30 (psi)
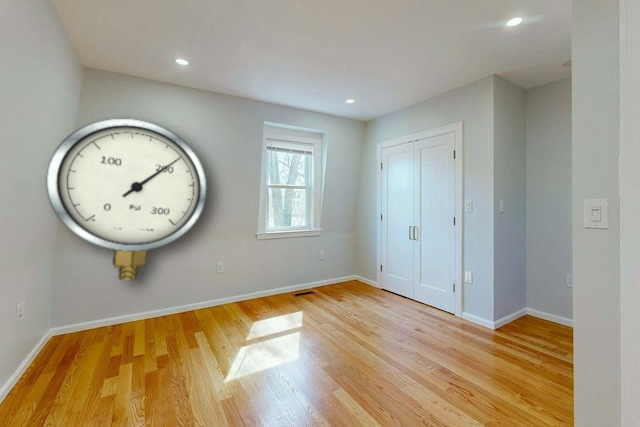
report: 200 (psi)
